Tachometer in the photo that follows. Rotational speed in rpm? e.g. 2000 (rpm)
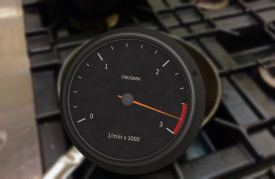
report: 2800 (rpm)
